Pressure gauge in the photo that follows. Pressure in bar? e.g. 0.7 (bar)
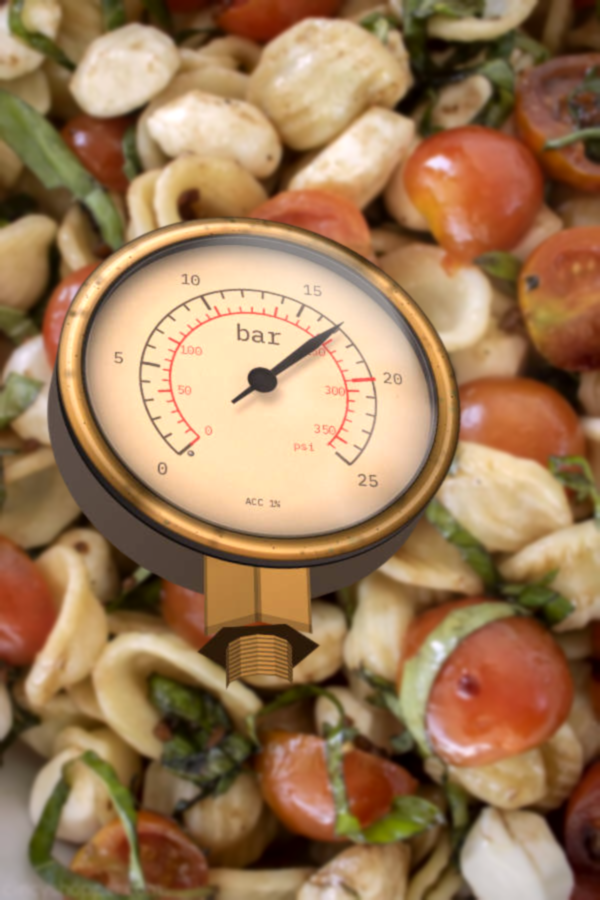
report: 17 (bar)
